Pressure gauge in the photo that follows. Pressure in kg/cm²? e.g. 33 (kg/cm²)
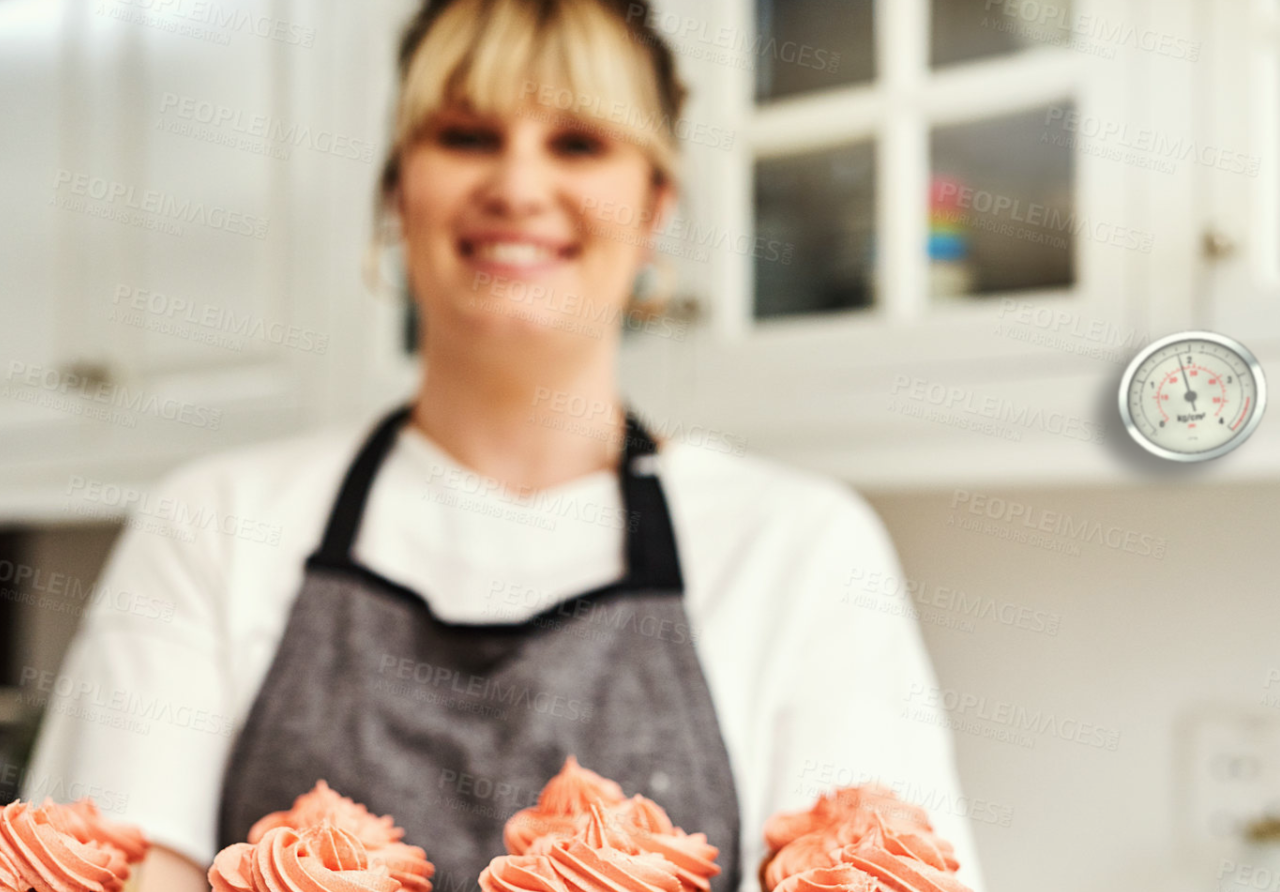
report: 1.8 (kg/cm²)
